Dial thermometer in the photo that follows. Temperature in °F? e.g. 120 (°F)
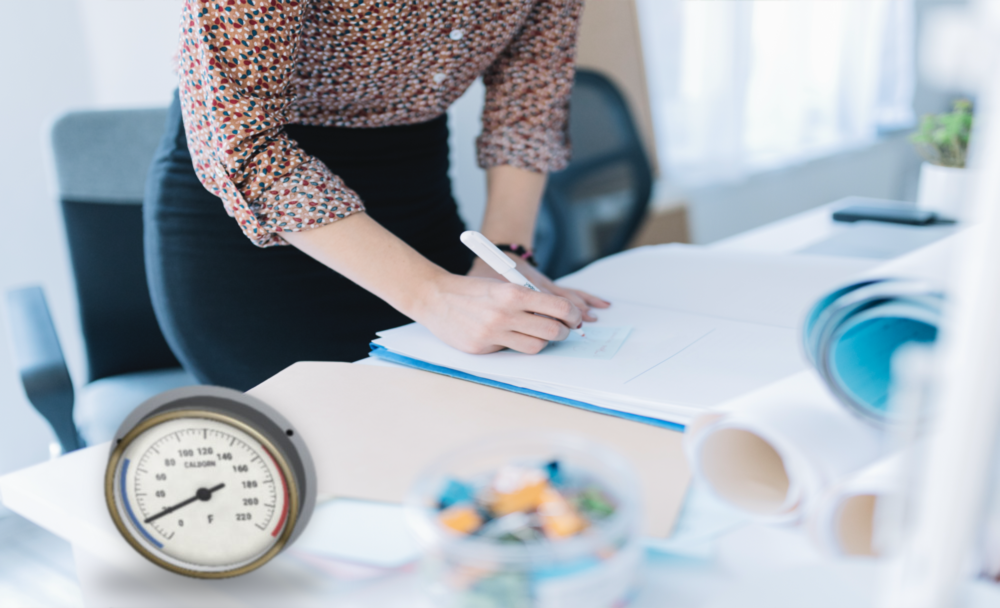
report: 20 (°F)
